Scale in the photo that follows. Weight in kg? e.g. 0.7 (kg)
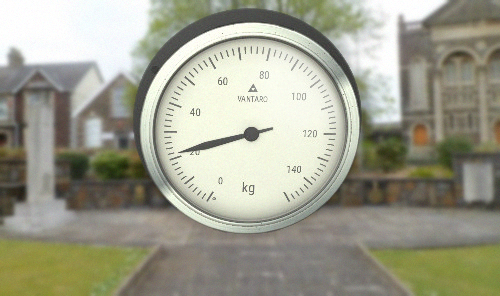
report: 22 (kg)
